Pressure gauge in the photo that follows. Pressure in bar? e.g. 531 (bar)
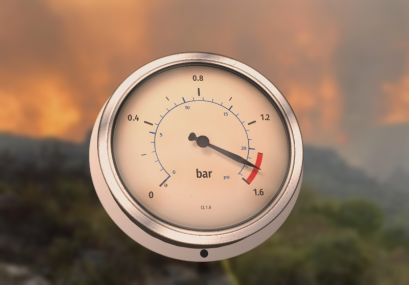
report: 1.5 (bar)
